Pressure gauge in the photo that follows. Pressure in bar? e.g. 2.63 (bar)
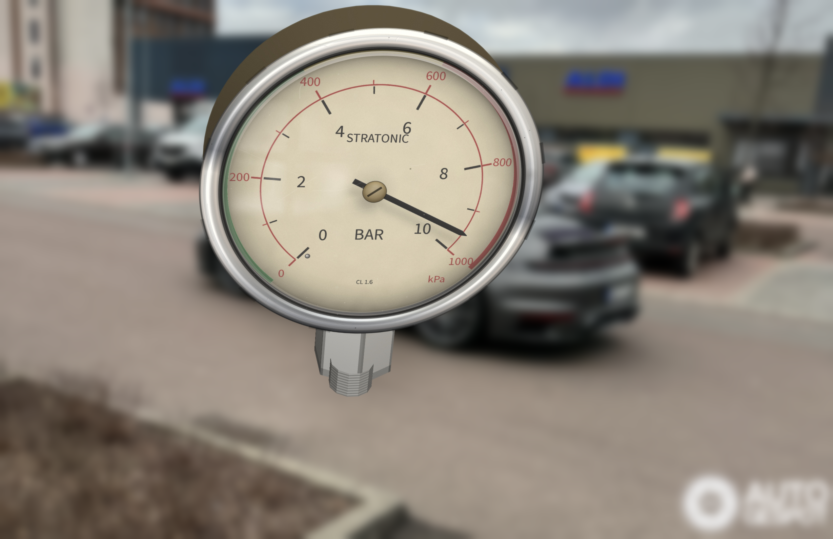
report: 9.5 (bar)
